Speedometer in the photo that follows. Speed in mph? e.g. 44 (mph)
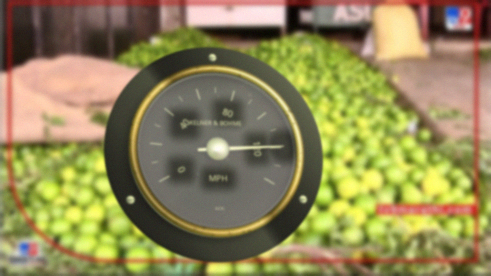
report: 120 (mph)
